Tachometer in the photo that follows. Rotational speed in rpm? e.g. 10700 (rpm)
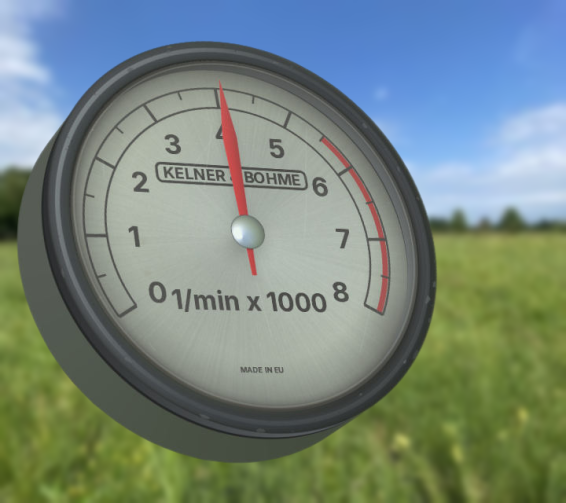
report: 4000 (rpm)
